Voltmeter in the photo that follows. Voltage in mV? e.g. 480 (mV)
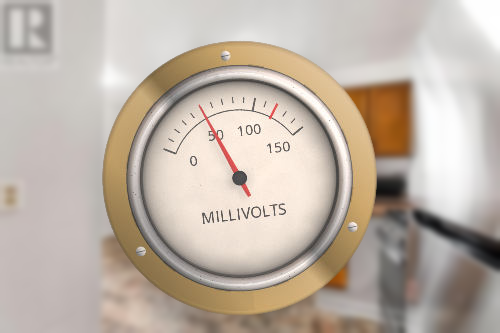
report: 50 (mV)
